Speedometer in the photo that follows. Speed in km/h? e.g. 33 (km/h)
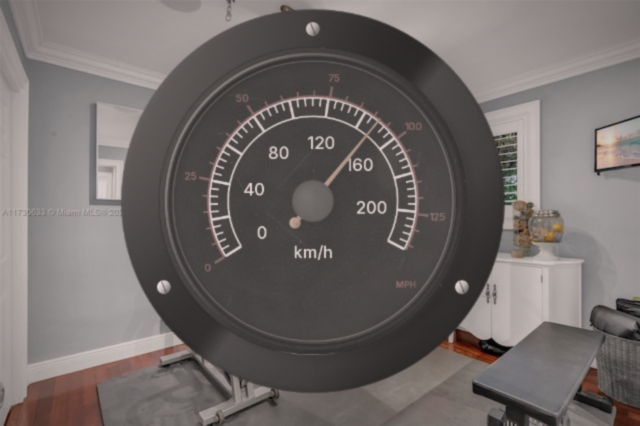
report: 148 (km/h)
